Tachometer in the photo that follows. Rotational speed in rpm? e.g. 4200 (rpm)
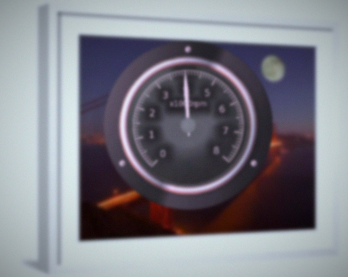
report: 4000 (rpm)
